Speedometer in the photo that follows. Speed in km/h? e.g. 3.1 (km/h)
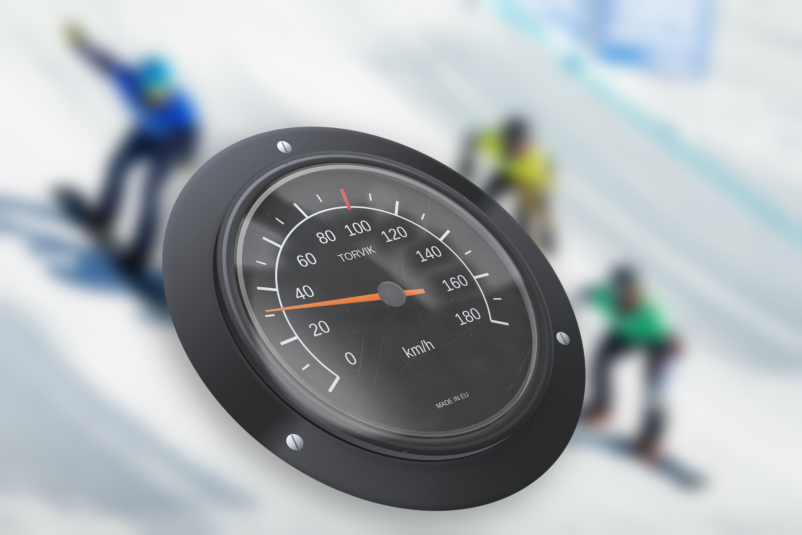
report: 30 (km/h)
